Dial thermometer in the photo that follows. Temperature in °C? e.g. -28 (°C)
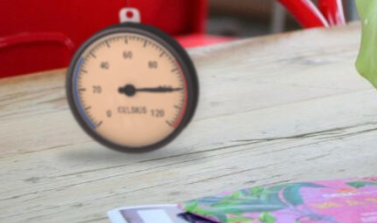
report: 100 (°C)
